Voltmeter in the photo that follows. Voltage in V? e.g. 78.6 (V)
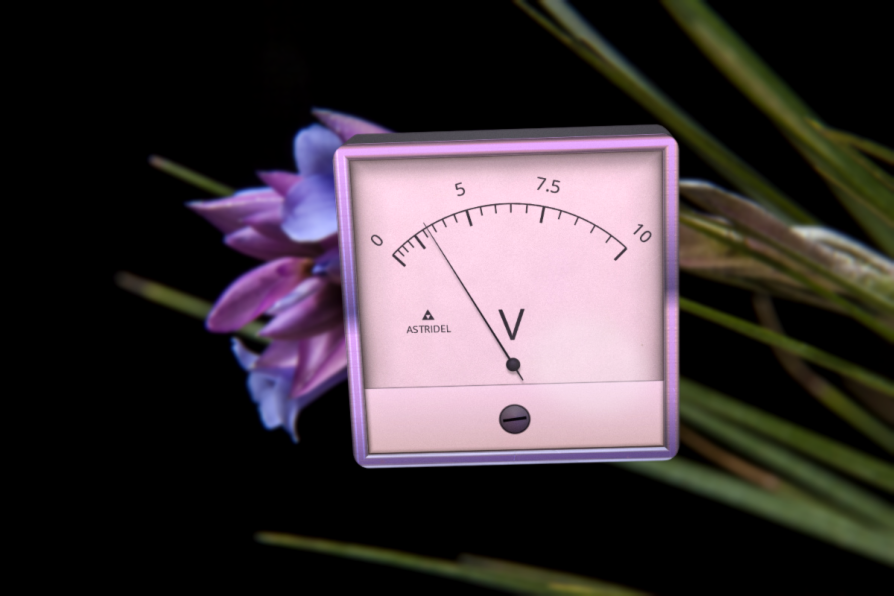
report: 3.25 (V)
